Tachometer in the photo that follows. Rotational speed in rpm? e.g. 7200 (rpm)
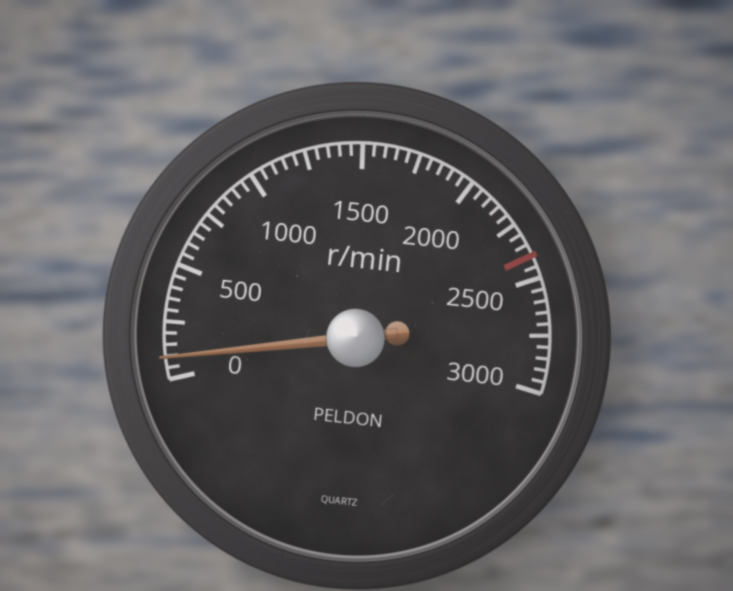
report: 100 (rpm)
